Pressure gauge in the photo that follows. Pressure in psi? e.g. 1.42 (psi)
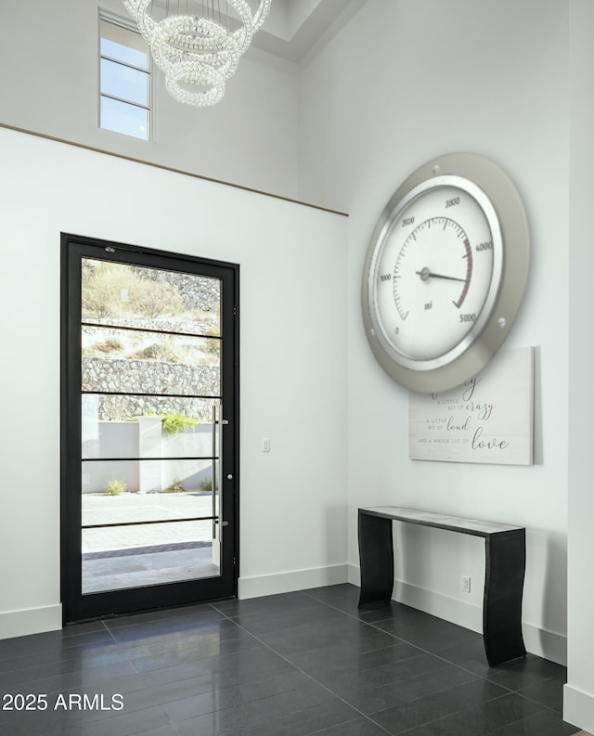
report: 4500 (psi)
